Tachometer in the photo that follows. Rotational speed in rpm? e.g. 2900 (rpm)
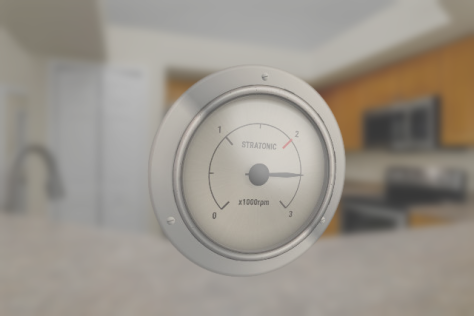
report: 2500 (rpm)
